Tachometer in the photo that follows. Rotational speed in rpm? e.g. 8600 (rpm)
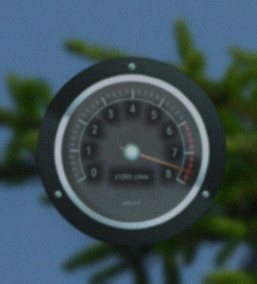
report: 7600 (rpm)
